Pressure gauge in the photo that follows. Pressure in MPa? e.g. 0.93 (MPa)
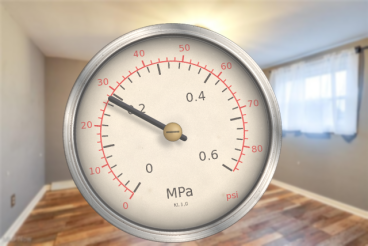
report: 0.19 (MPa)
